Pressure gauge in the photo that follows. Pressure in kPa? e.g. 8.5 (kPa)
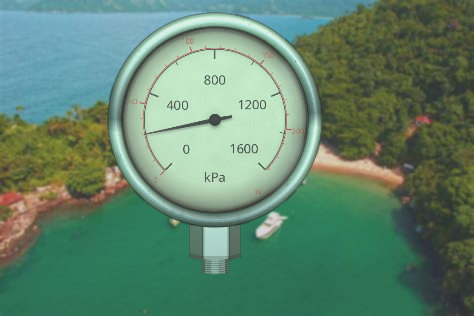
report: 200 (kPa)
